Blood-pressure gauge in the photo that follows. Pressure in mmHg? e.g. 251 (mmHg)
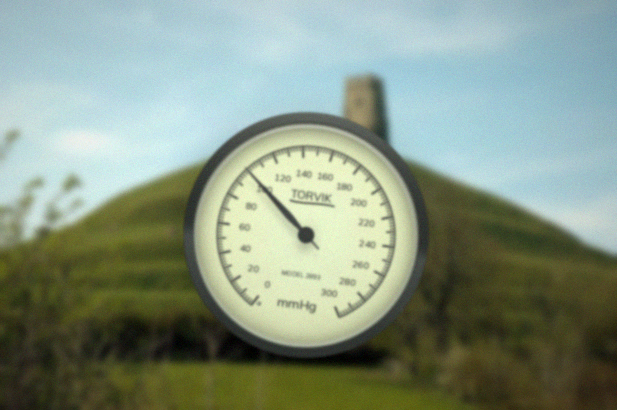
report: 100 (mmHg)
